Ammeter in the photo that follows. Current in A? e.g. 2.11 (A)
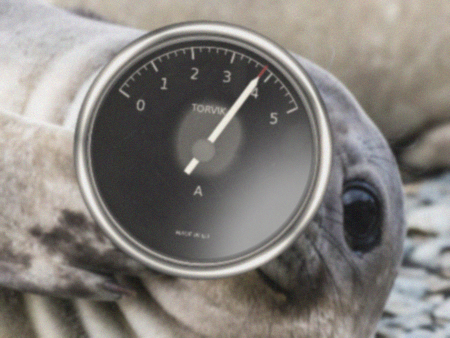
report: 3.8 (A)
